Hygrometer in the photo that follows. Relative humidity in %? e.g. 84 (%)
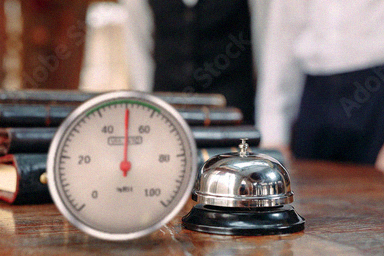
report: 50 (%)
